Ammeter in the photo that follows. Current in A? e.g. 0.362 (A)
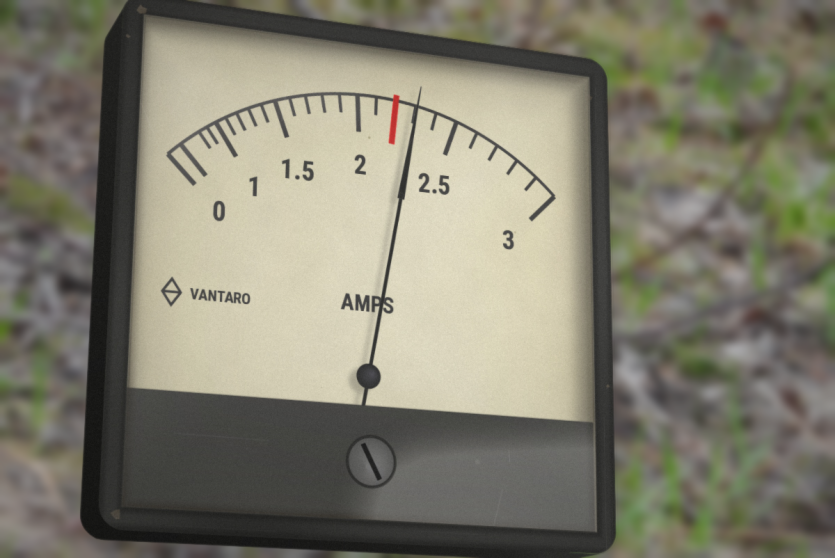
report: 2.3 (A)
